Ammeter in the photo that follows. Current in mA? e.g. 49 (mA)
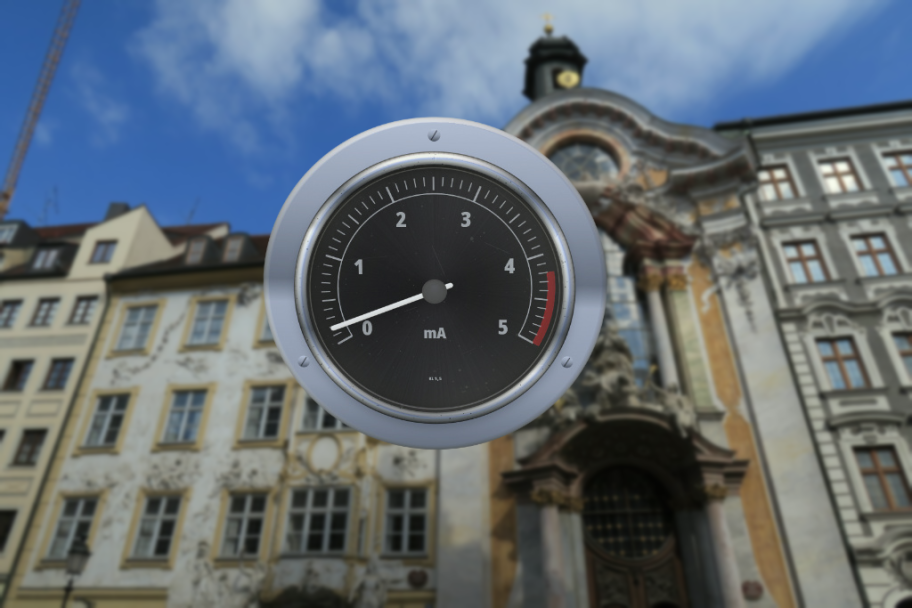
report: 0.2 (mA)
